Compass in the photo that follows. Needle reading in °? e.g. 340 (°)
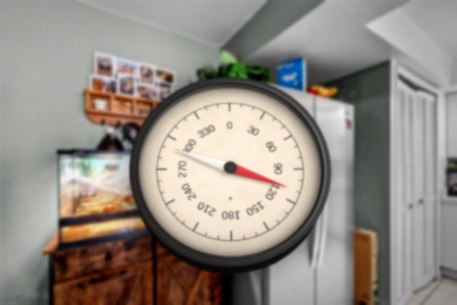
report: 110 (°)
